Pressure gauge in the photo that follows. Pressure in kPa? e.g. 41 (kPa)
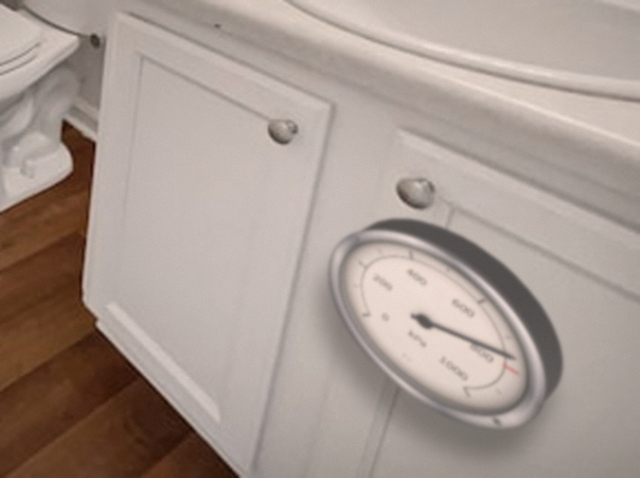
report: 750 (kPa)
